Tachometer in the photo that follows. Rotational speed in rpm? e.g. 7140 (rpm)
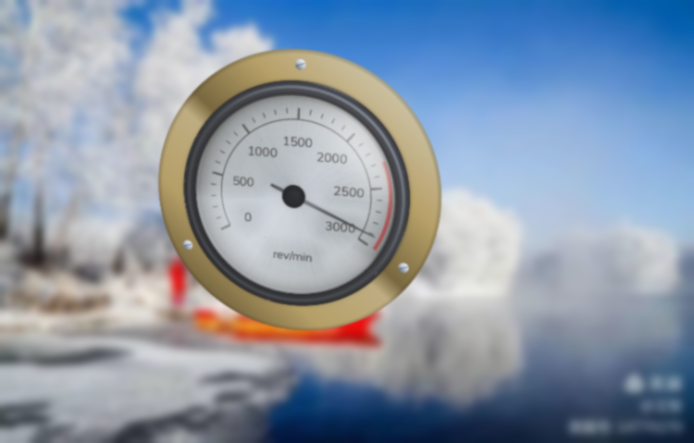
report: 2900 (rpm)
